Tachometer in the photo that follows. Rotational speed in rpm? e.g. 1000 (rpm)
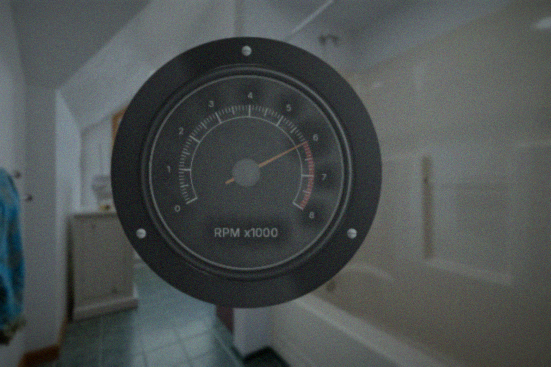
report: 6000 (rpm)
